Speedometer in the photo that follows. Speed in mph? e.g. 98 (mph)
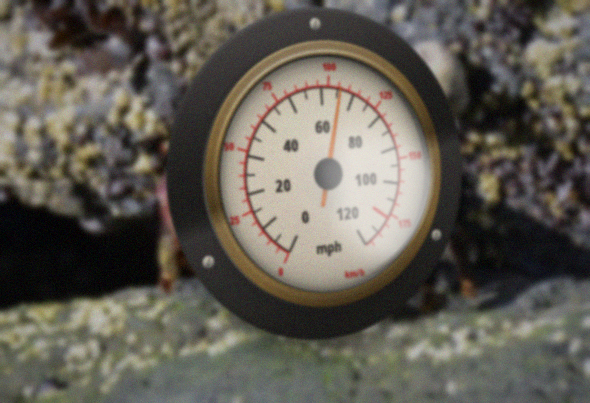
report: 65 (mph)
